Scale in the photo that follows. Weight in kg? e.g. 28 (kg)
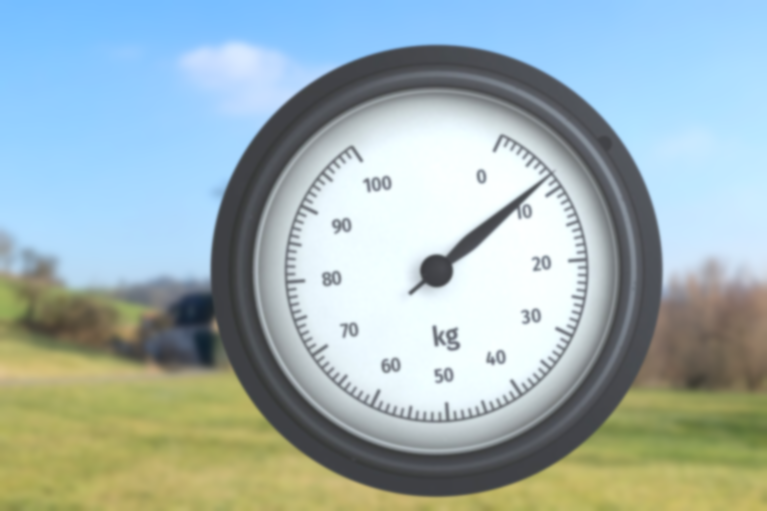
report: 8 (kg)
